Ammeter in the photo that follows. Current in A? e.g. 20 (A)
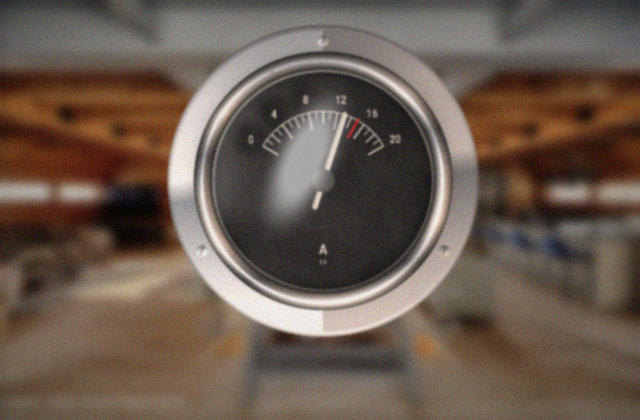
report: 13 (A)
